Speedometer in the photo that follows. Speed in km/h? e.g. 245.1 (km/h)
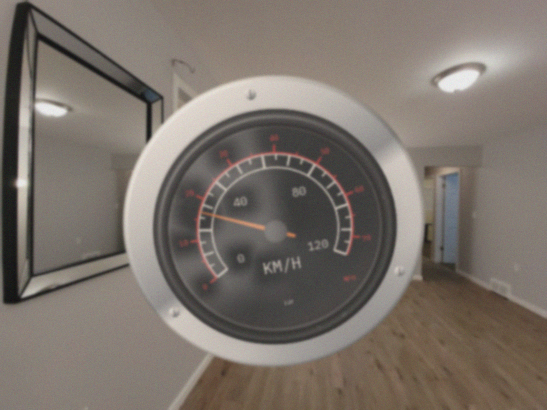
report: 27.5 (km/h)
